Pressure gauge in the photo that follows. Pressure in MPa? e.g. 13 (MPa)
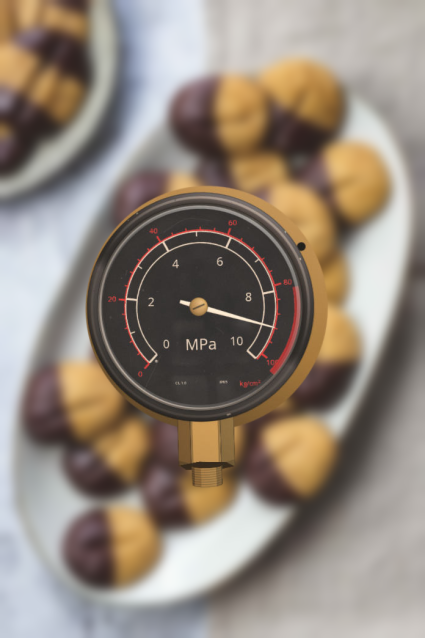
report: 9 (MPa)
